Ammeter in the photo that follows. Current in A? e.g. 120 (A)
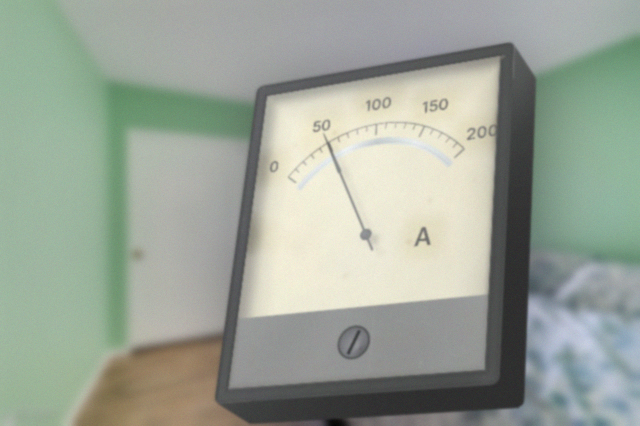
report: 50 (A)
